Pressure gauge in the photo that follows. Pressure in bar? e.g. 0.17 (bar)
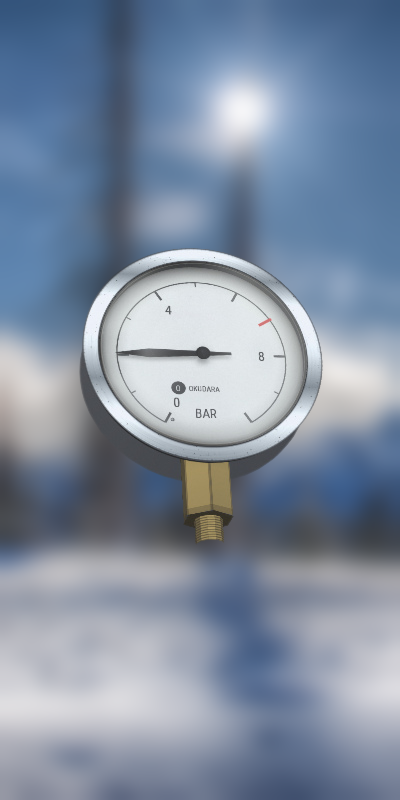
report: 2 (bar)
